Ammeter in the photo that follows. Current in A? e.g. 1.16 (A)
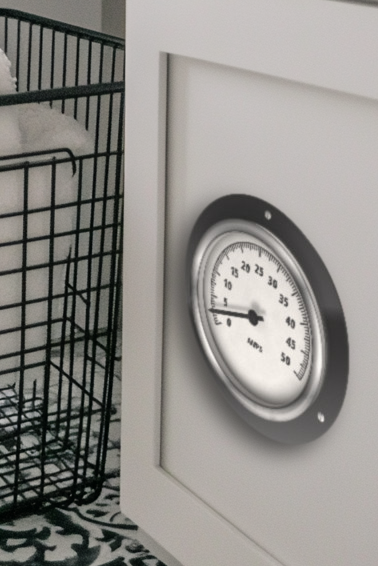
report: 2.5 (A)
